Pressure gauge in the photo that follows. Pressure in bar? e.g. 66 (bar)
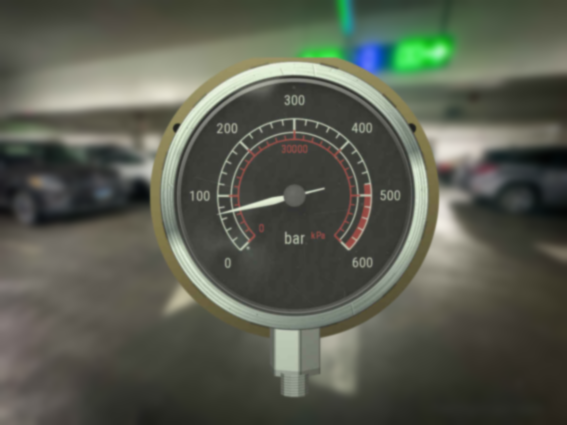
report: 70 (bar)
